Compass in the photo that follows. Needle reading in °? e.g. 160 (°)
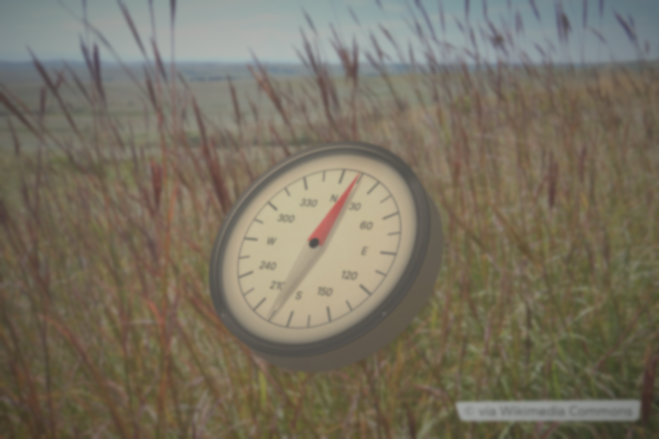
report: 15 (°)
